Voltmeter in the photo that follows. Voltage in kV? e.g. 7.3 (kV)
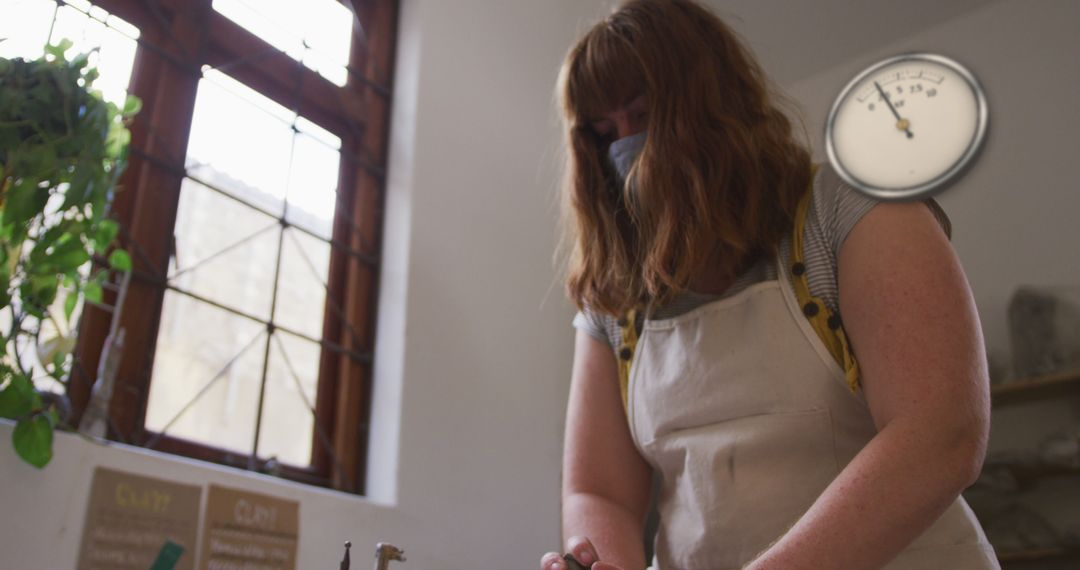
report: 2.5 (kV)
